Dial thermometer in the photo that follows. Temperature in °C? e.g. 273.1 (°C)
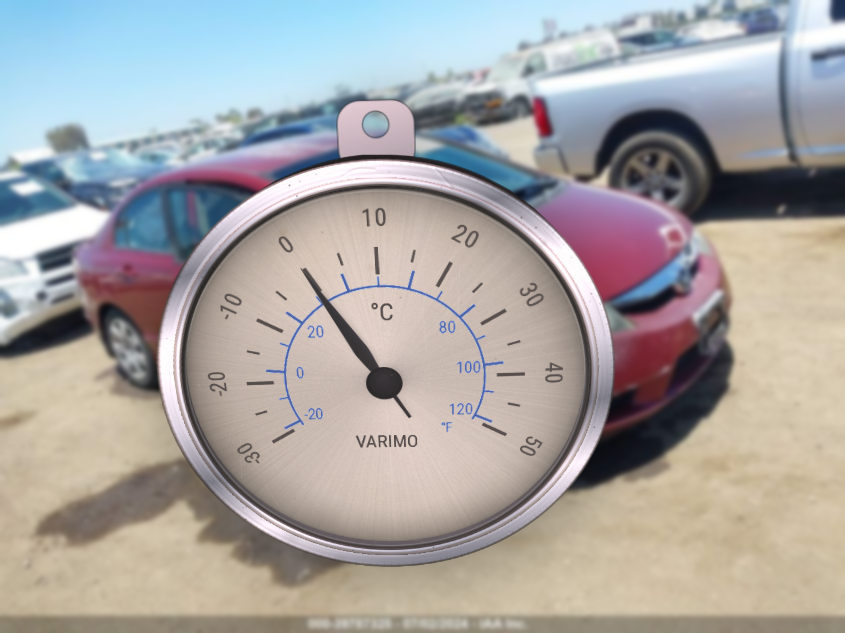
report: 0 (°C)
